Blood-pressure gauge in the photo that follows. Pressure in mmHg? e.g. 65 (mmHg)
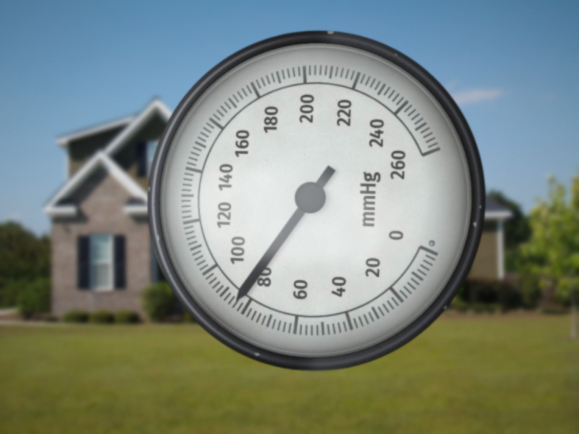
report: 84 (mmHg)
